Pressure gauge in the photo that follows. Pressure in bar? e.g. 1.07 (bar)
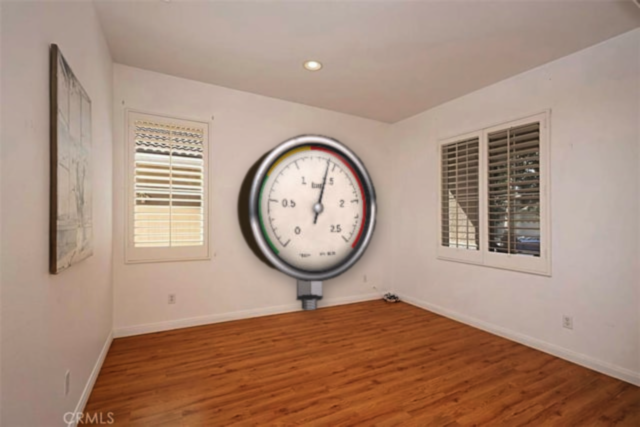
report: 1.4 (bar)
